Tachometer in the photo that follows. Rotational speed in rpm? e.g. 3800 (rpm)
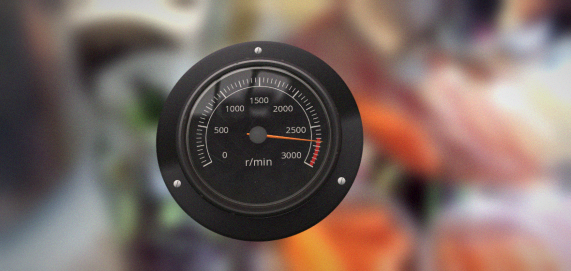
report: 2700 (rpm)
